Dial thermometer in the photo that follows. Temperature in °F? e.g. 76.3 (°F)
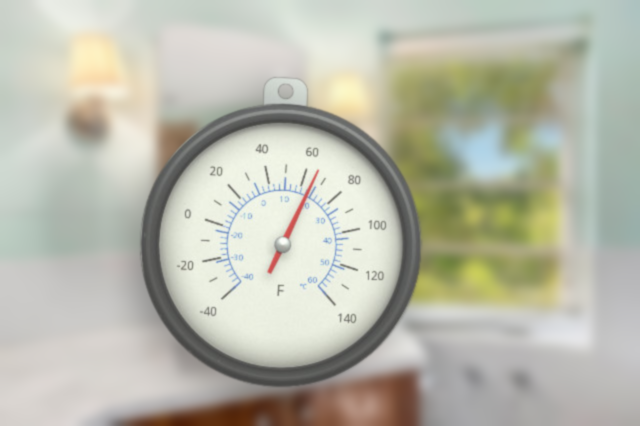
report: 65 (°F)
